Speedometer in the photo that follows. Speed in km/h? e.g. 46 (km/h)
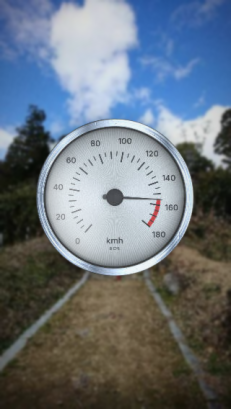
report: 155 (km/h)
